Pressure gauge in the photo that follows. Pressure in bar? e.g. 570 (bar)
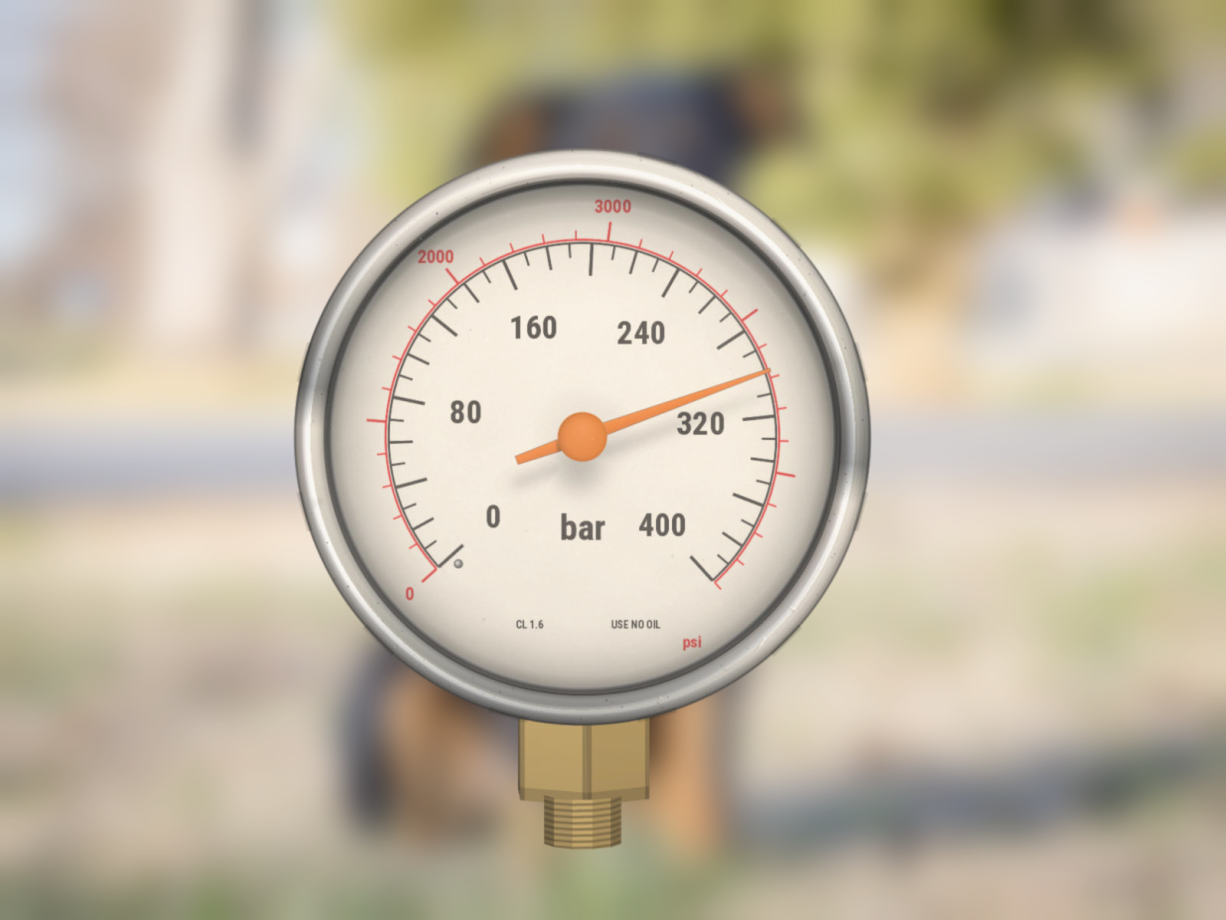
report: 300 (bar)
